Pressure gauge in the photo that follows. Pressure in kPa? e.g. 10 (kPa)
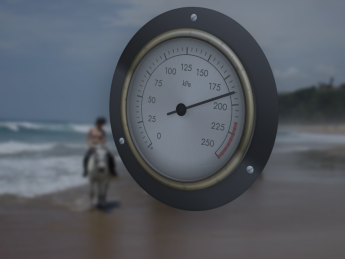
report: 190 (kPa)
